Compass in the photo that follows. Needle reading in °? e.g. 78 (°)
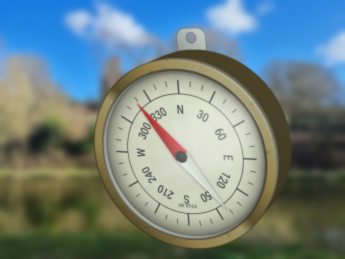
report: 320 (°)
